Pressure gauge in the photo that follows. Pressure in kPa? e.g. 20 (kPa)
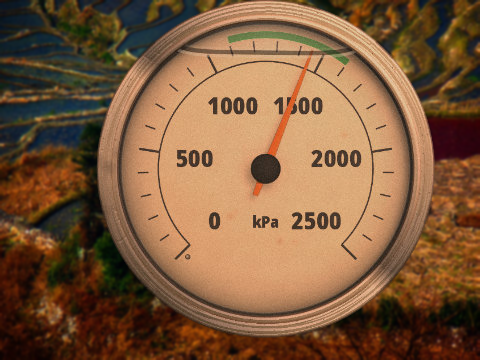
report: 1450 (kPa)
